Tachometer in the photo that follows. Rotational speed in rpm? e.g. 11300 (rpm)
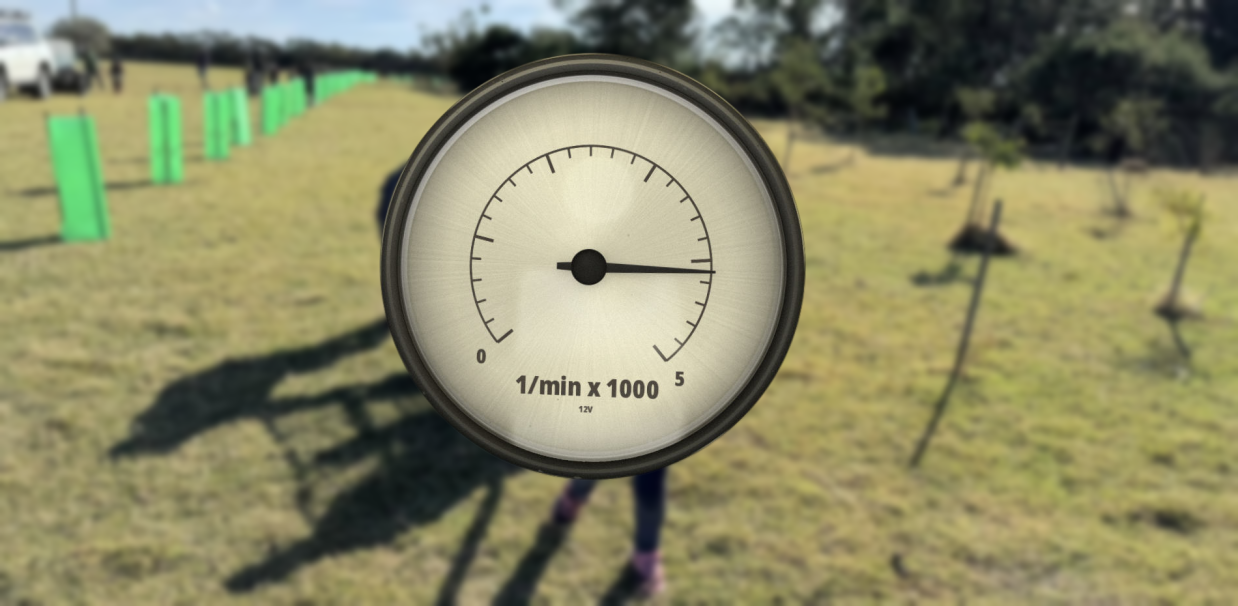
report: 4100 (rpm)
